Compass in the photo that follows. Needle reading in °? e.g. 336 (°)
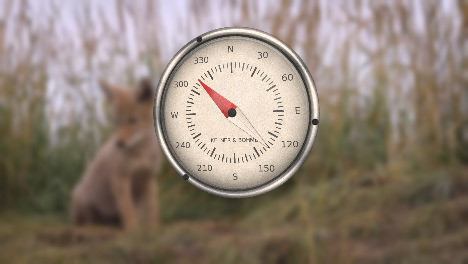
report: 315 (°)
